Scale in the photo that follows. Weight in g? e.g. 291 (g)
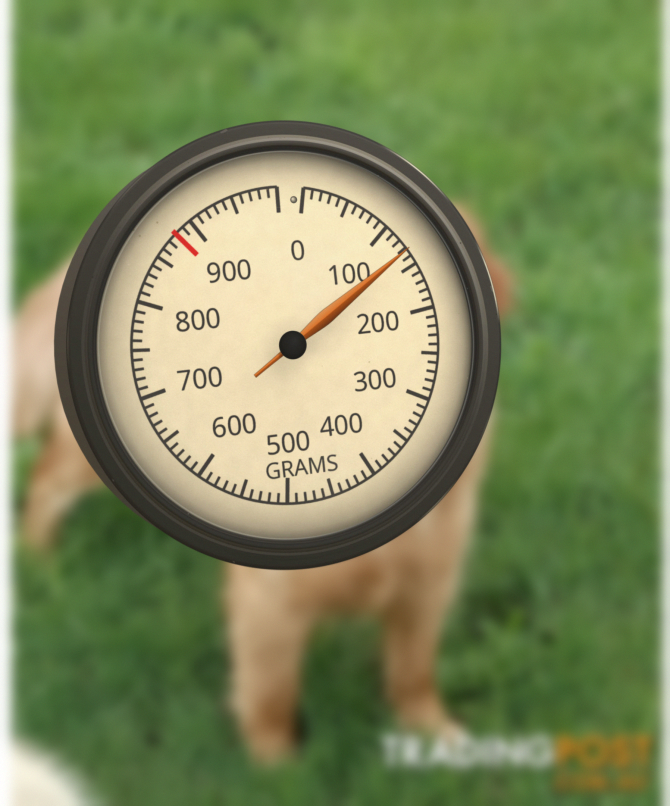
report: 130 (g)
